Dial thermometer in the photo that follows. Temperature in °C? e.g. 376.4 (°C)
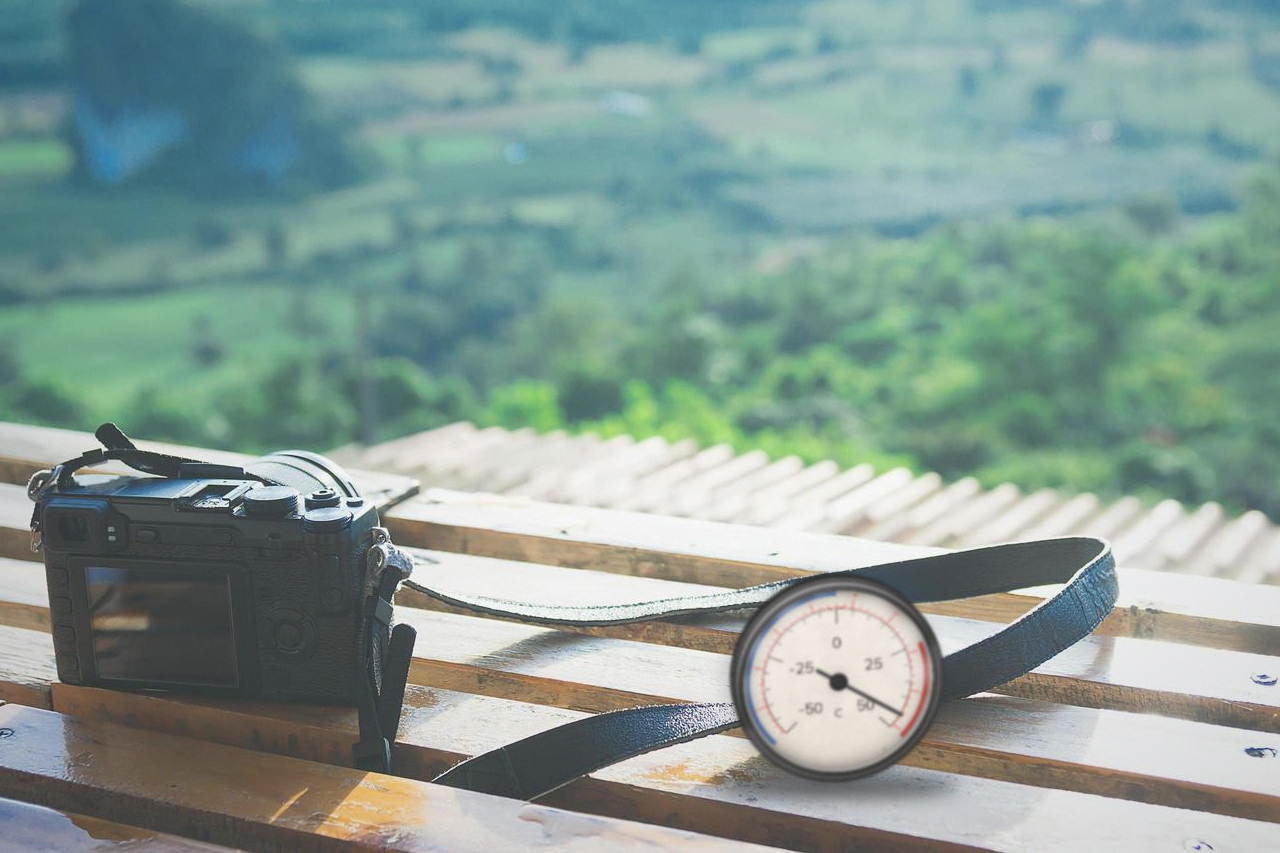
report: 45 (°C)
